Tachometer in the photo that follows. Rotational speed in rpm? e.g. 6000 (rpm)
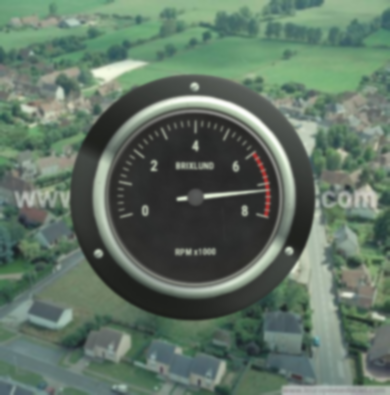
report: 7200 (rpm)
